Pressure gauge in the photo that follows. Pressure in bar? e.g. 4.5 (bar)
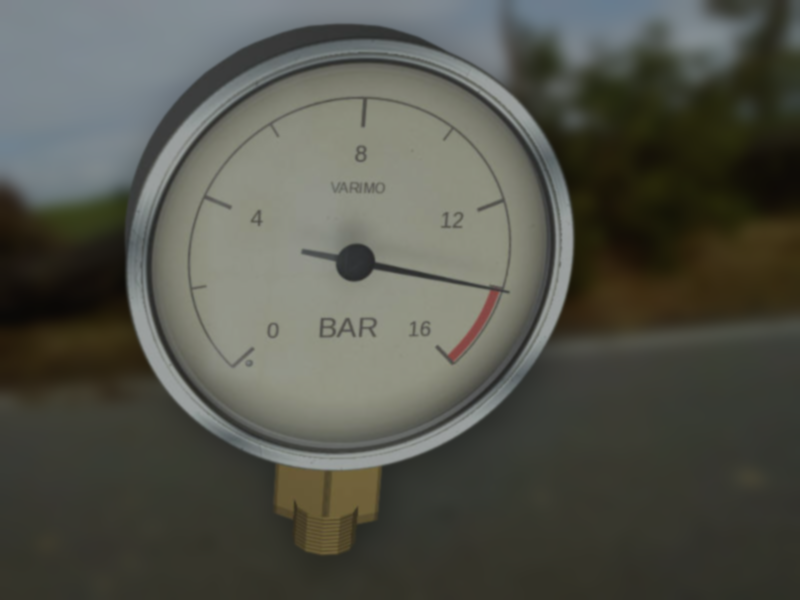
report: 14 (bar)
